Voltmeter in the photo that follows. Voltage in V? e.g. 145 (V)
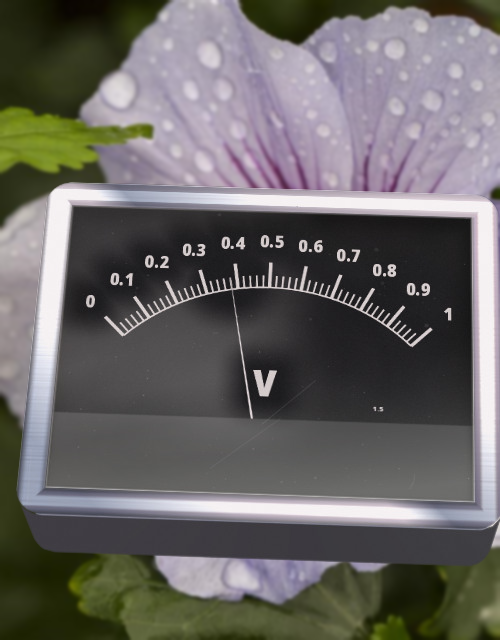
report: 0.38 (V)
